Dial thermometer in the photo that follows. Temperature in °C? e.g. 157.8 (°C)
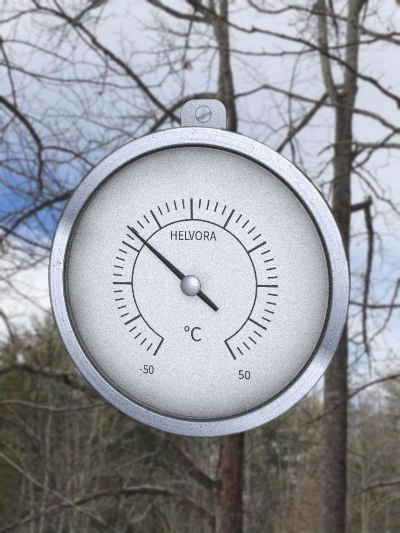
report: -16 (°C)
